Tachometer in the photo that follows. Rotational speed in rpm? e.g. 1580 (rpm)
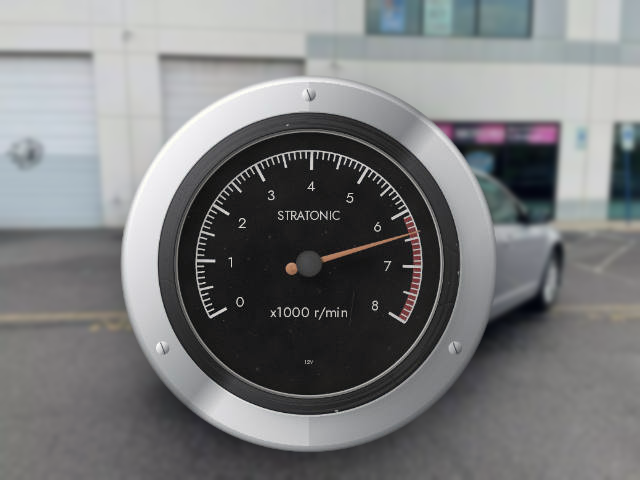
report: 6400 (rpm)
